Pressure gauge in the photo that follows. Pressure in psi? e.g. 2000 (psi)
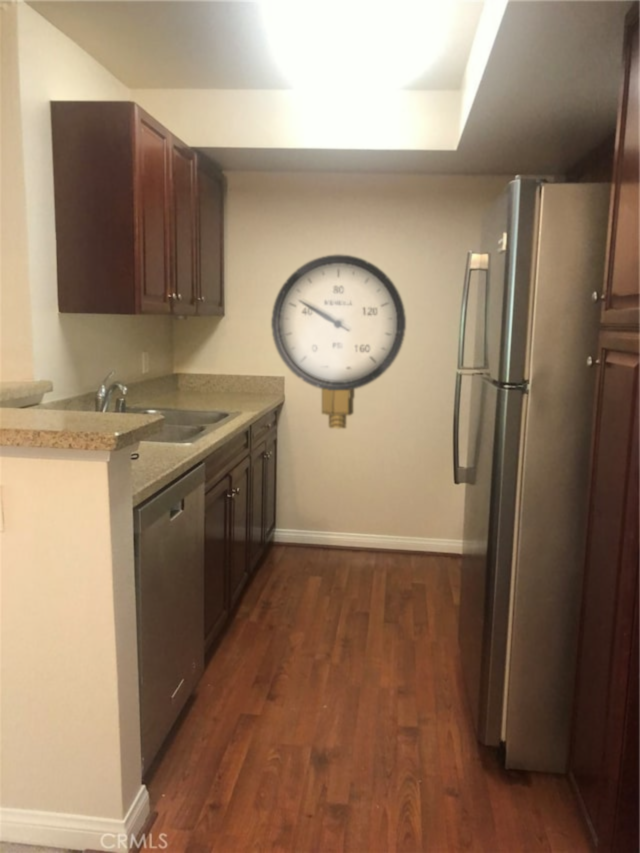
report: 45 (psi)
